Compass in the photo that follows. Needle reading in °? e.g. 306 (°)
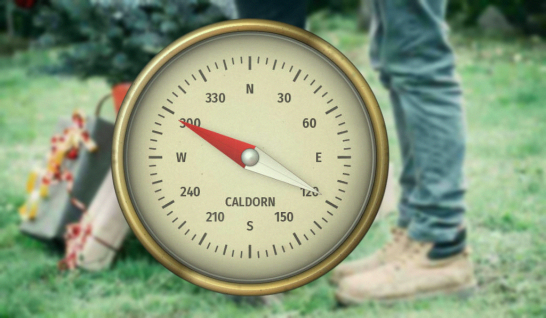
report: 297.5 (°)
